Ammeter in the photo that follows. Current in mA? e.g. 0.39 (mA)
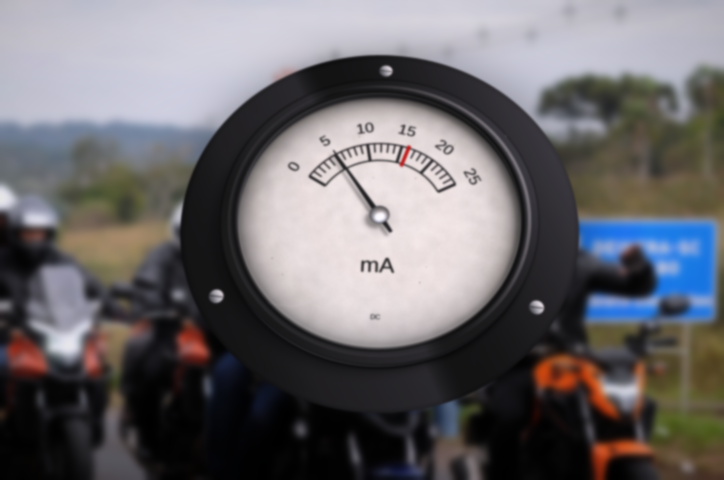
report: 5 (mA)
